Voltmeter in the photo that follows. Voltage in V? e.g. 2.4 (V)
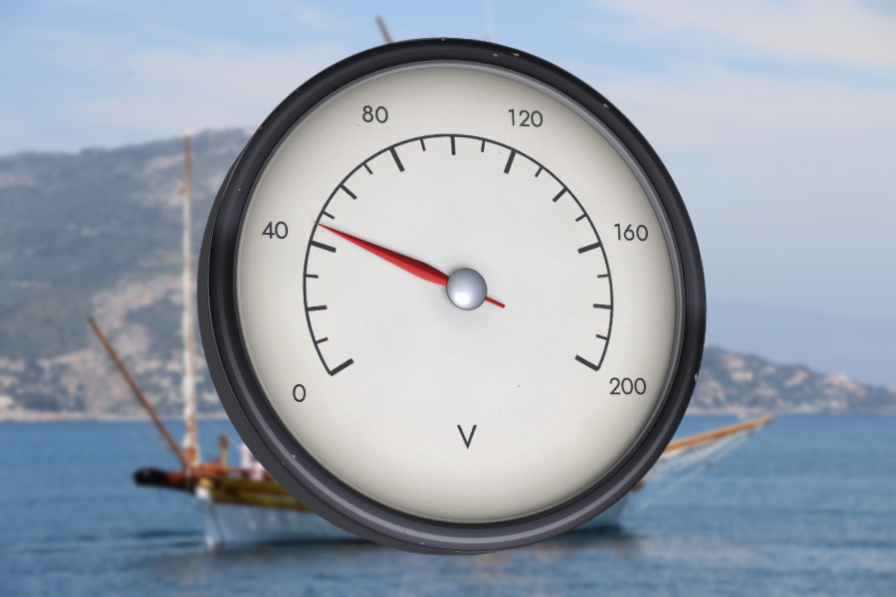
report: 45 (V)
